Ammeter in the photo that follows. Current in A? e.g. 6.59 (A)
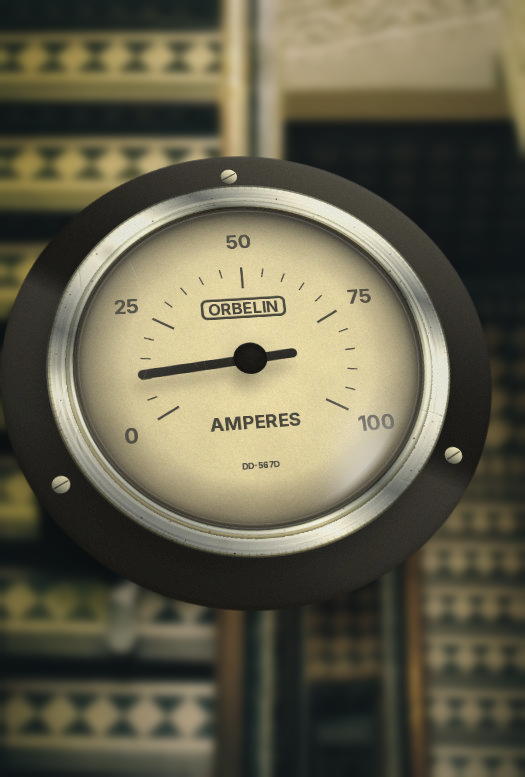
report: 10 (A)
